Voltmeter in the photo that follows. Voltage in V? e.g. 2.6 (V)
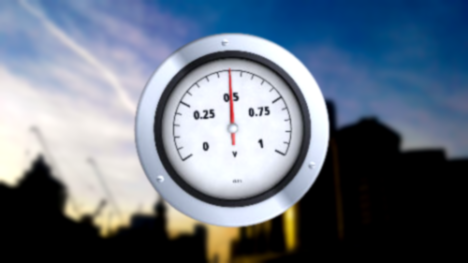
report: 0.5 (V)
